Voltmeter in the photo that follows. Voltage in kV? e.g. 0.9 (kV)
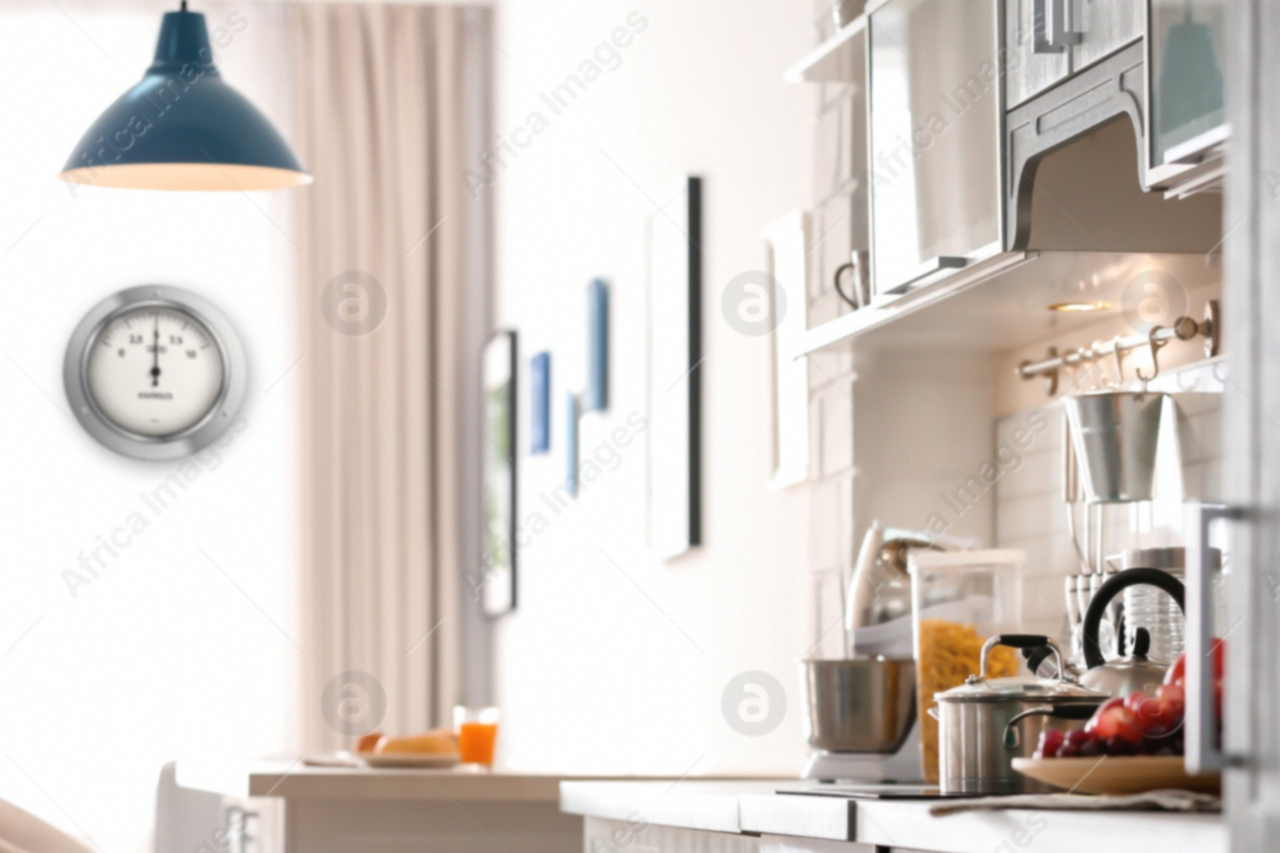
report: 5 (kV)
